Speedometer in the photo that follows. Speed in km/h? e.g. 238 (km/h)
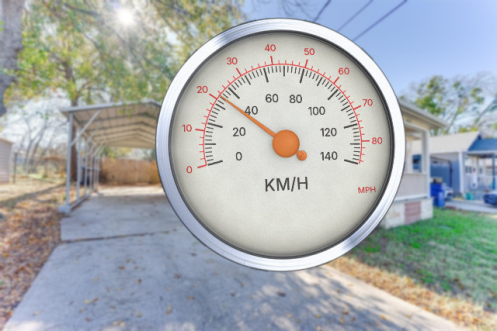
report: 34 (km/h)
